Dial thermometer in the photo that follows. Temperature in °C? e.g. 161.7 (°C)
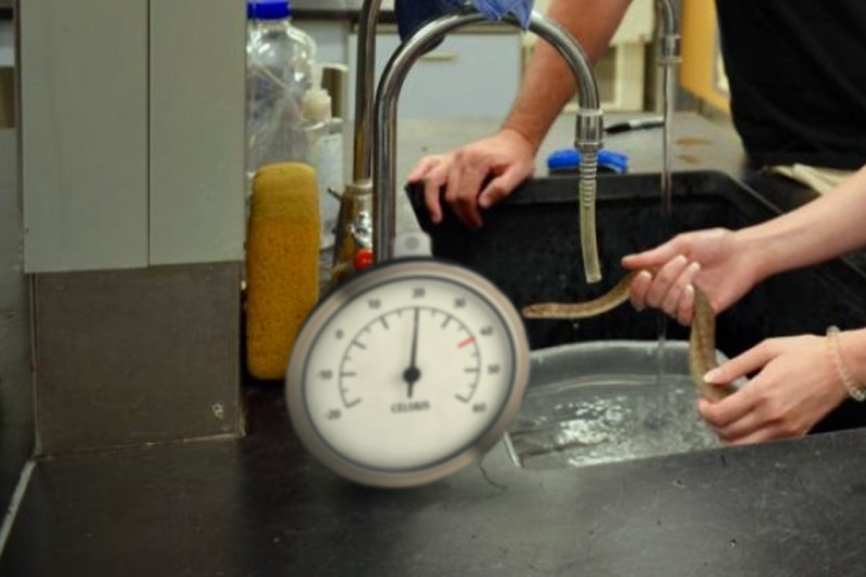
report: 20 (°C)
